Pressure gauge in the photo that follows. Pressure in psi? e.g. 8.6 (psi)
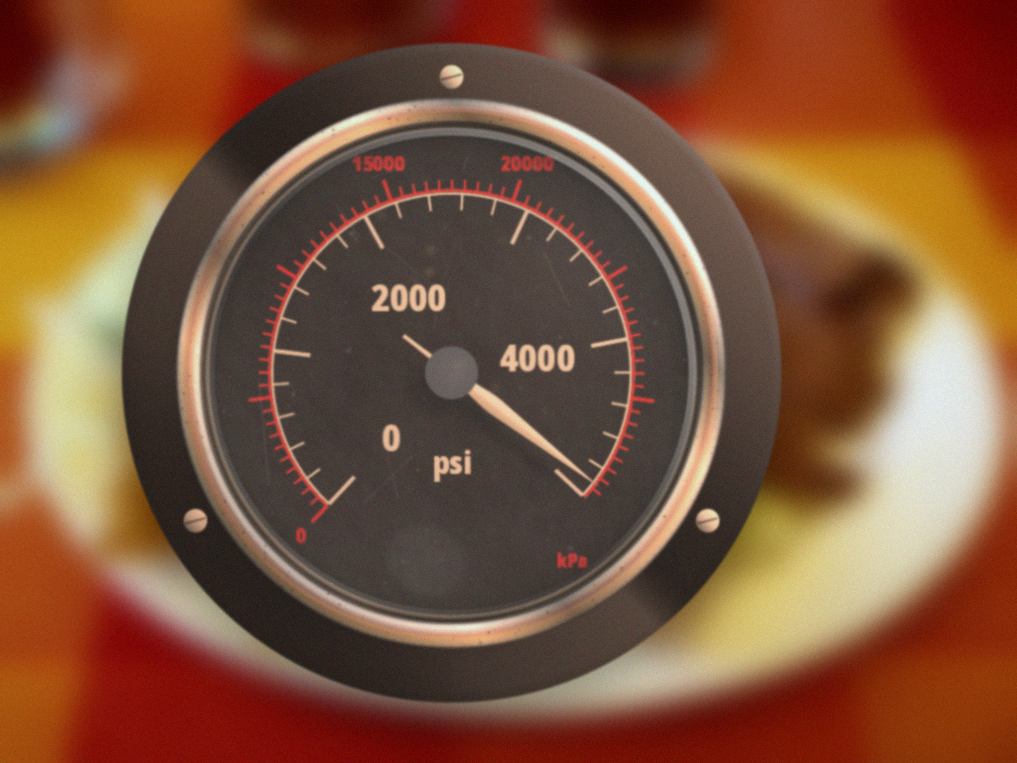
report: 4900 (psi)
